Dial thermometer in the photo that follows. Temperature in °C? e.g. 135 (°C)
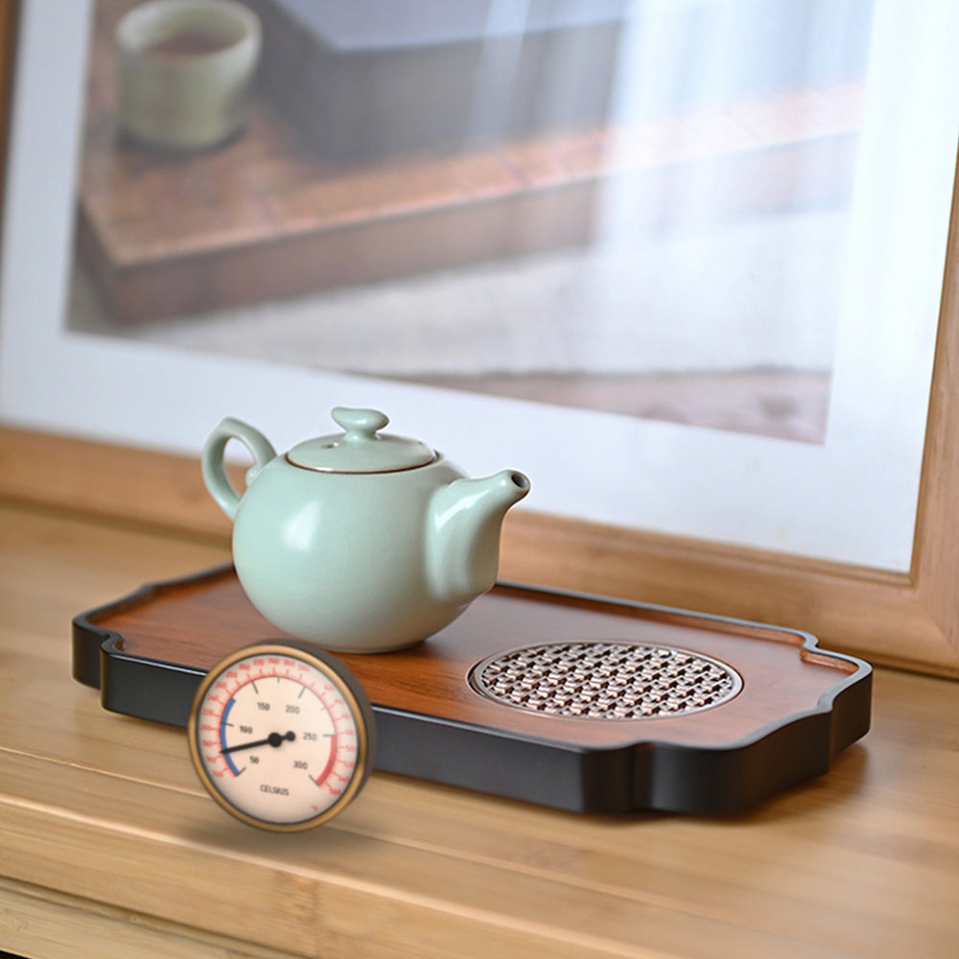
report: 75 (°C)
